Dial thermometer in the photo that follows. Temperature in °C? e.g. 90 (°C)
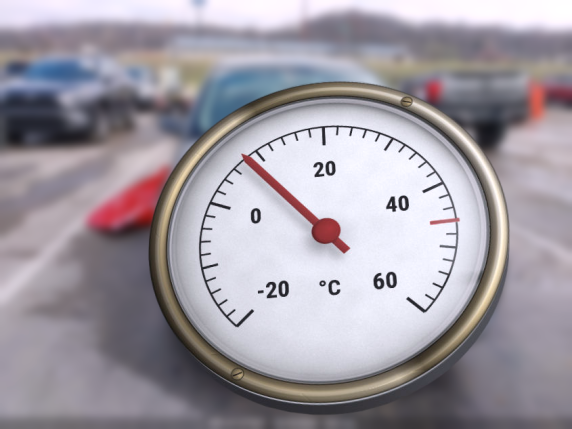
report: 8 (°C)
